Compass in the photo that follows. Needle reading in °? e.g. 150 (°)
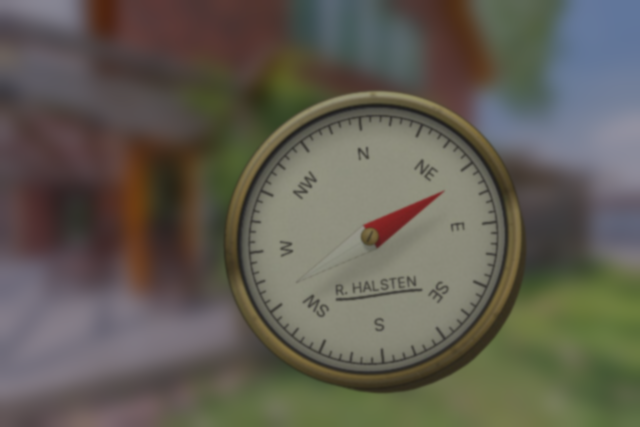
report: 65 (°)
